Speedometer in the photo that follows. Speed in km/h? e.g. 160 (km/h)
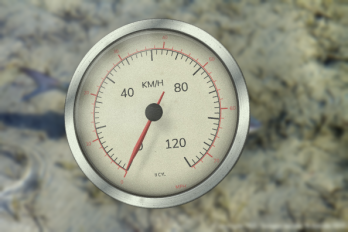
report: 0 (km/h)
